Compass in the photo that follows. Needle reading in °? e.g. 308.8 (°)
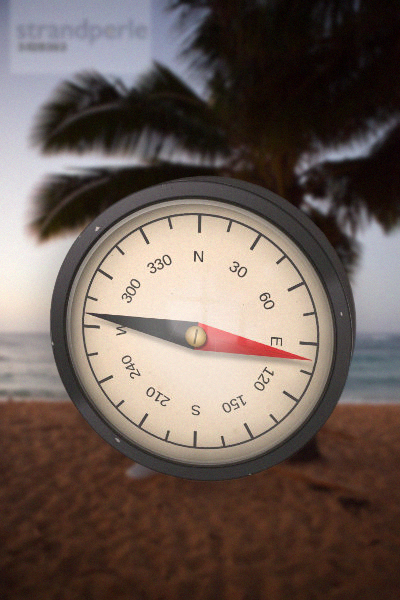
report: 97.5 (°)
